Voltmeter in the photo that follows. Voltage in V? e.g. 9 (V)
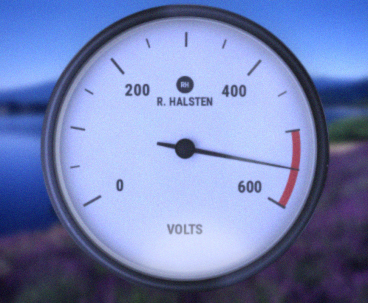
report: 550 (V)
